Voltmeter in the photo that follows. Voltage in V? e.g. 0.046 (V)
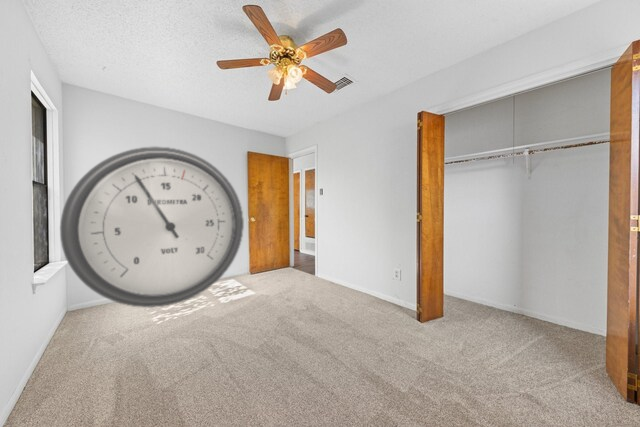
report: 12 (V)
